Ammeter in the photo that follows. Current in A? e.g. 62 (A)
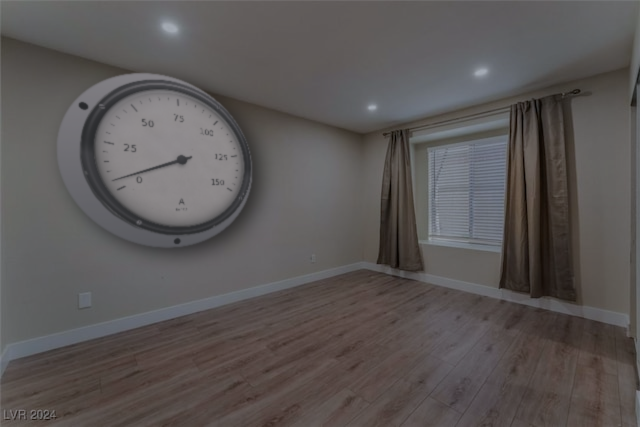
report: 5 (A)
